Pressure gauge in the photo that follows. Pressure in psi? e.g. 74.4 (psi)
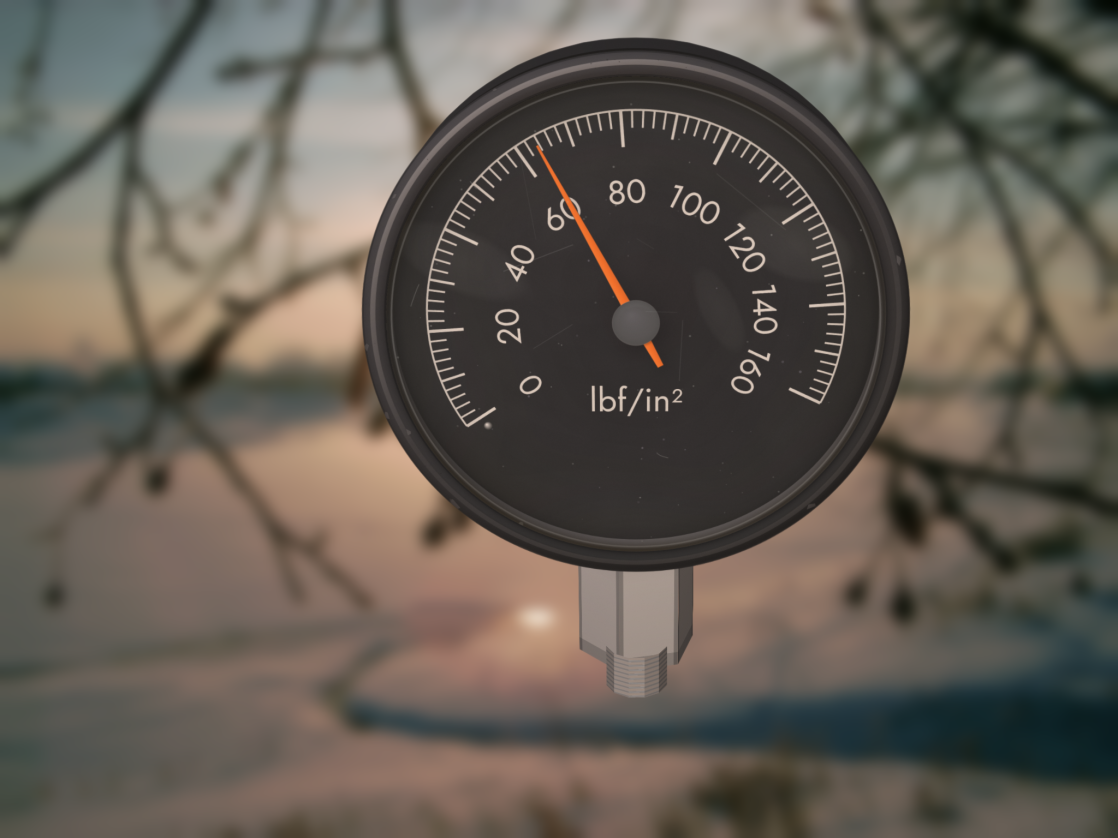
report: 64 (psi)
